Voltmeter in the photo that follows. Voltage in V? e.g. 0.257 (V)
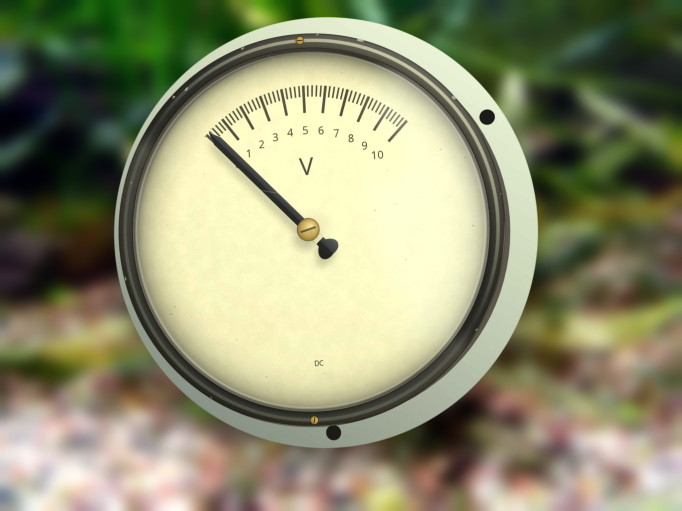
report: 0.2 (V)
